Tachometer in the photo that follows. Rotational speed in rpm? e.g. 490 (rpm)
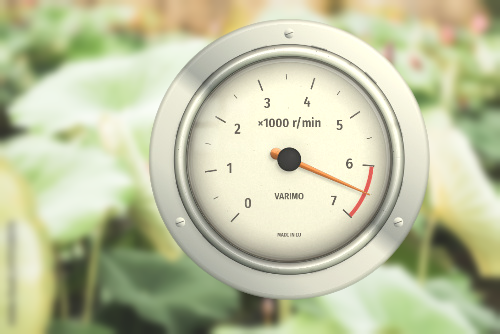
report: 6500 (rpm)
